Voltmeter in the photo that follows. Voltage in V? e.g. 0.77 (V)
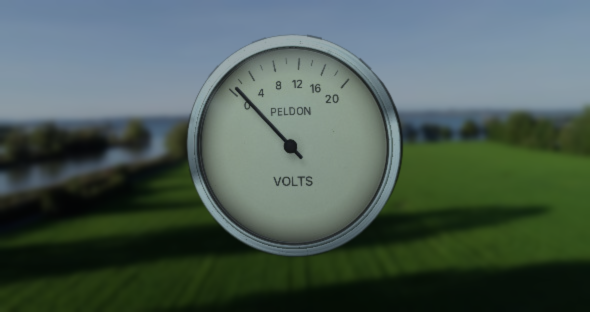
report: 1 (V)
